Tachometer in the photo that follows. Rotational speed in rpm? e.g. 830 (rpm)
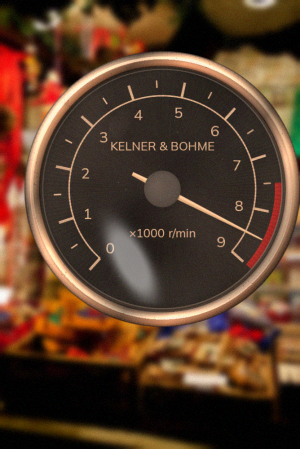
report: 8500 (rpm)
